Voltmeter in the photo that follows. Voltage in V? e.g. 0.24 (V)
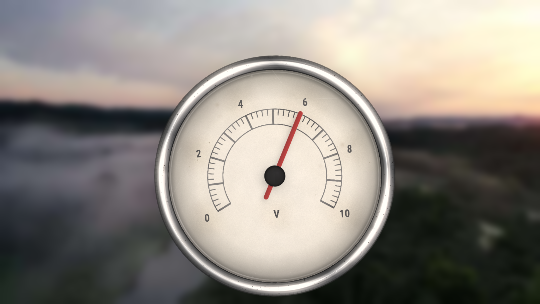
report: 6 (V)
